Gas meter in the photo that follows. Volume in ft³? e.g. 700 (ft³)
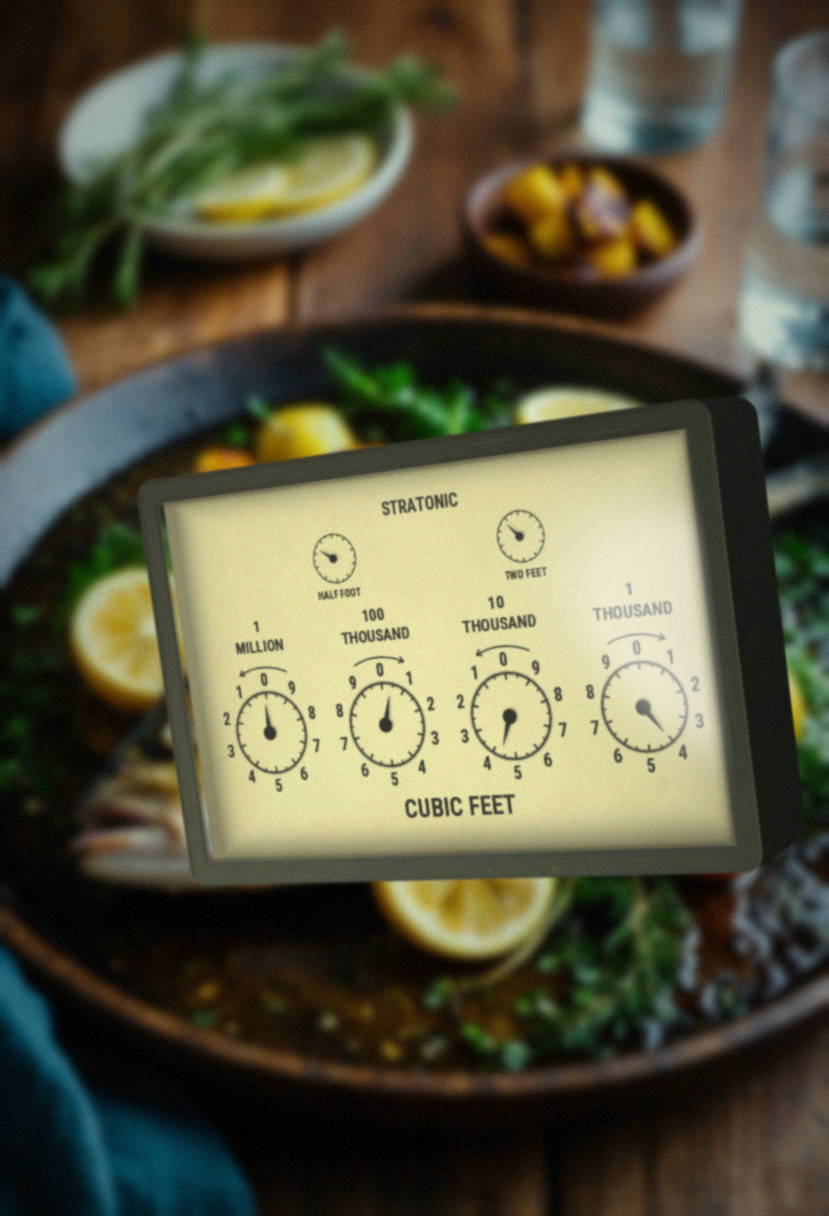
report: 4400 (ft³)
